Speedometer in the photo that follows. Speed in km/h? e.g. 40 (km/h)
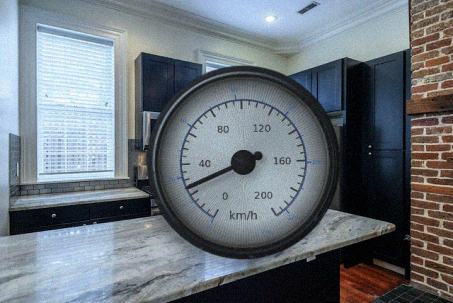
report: 25 (km/h)
